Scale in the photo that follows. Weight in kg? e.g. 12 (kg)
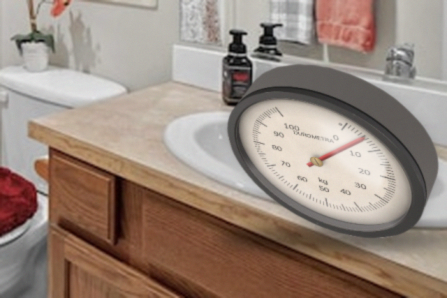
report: 5 (kg)
